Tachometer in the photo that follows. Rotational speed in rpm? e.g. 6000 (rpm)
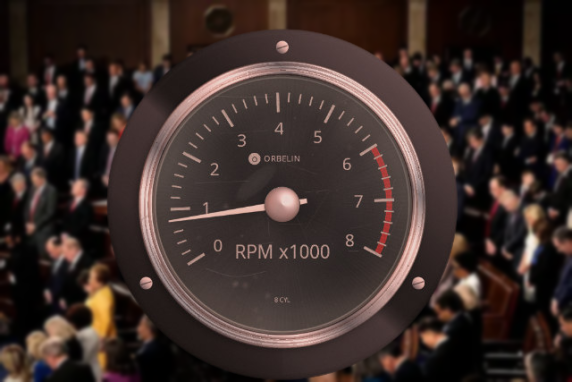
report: 800 (rpm)
